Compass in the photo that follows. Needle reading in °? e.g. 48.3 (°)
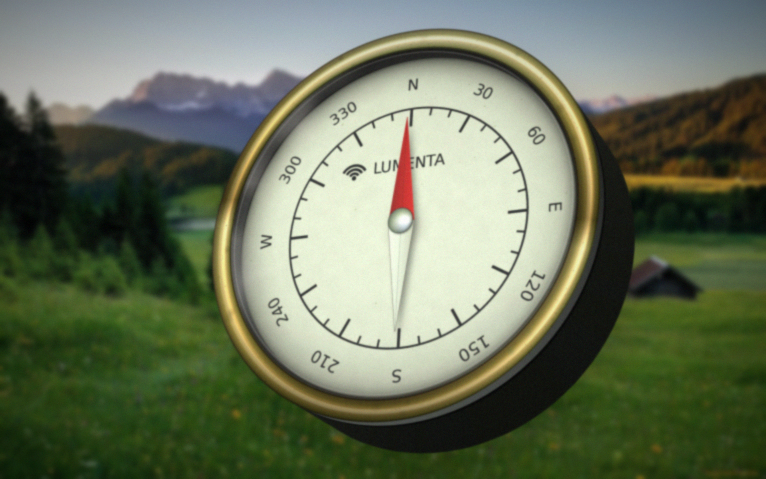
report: 0 (°)
